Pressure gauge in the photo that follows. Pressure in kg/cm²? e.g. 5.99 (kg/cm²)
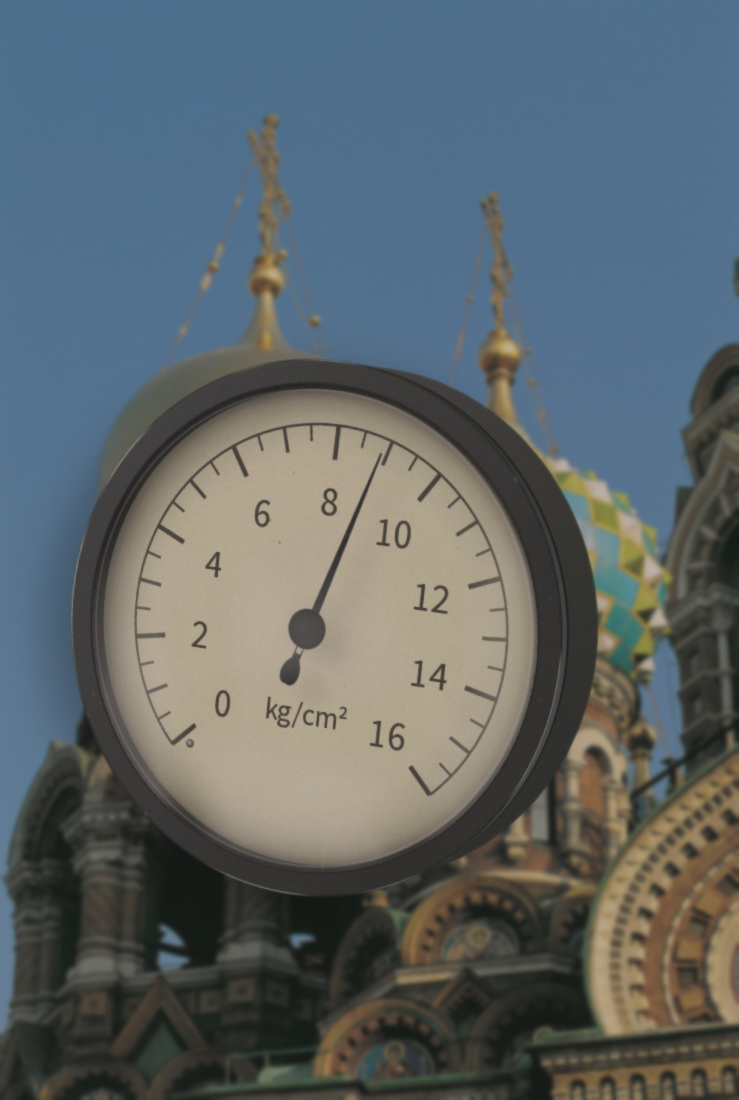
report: 9 (kg/cm²)
